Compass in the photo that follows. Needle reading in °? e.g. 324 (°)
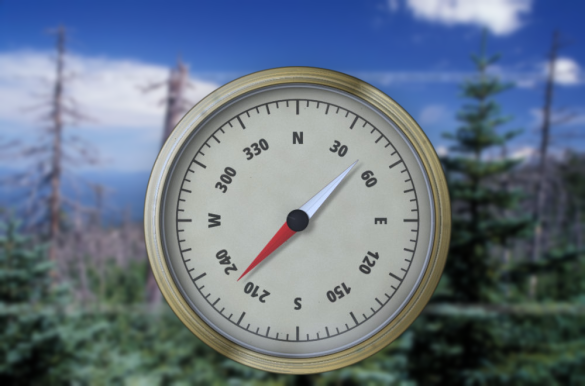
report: 225 (°)
